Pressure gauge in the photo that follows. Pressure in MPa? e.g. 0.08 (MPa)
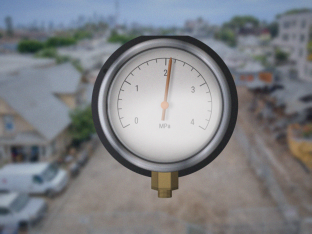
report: 2.1 (MPa)
